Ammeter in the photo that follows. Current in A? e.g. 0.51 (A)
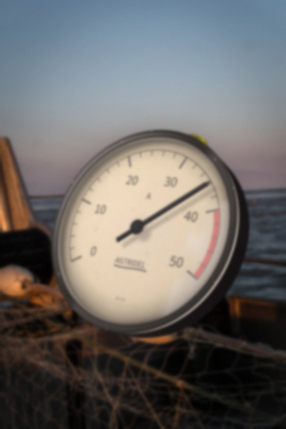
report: 36 (A)
